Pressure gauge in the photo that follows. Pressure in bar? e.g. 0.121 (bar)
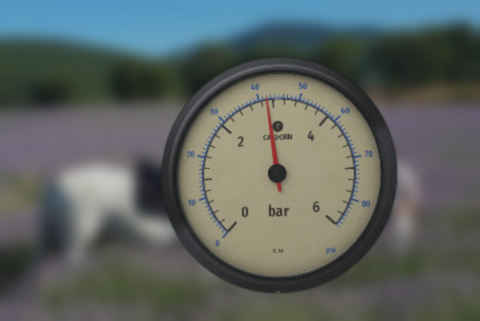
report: 2.9 (bar)
